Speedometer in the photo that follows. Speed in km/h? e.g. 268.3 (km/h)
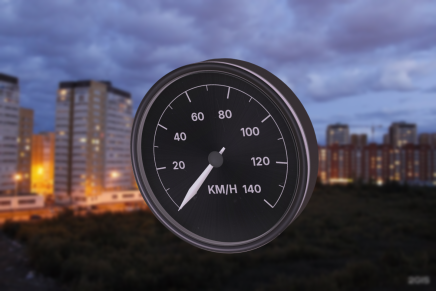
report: 0 (km/h)
